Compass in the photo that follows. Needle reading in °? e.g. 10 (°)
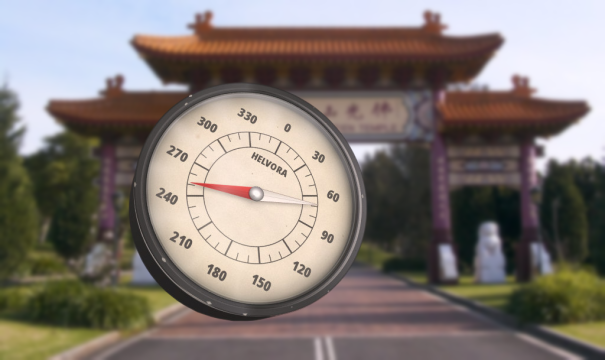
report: 250 (°)
